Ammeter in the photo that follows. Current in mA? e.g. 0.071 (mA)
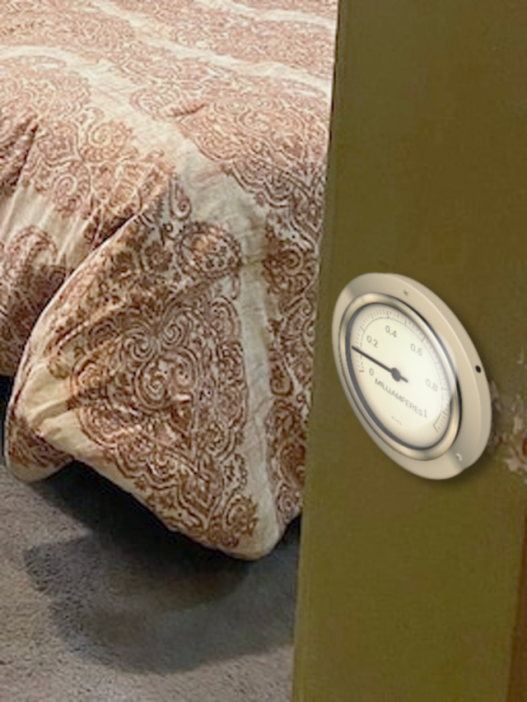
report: 0.1 (mA)
